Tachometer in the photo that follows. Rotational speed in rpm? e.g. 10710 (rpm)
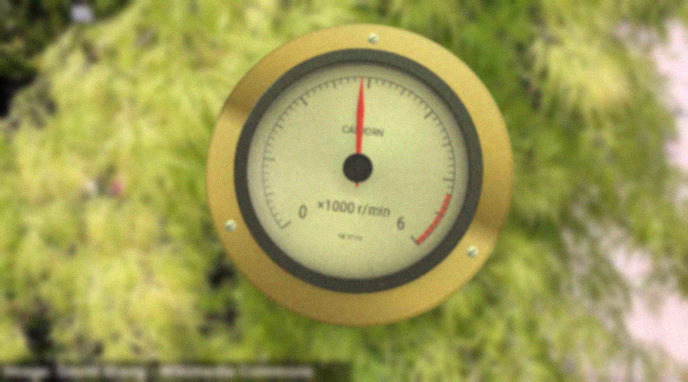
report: 2900 (rpm)
